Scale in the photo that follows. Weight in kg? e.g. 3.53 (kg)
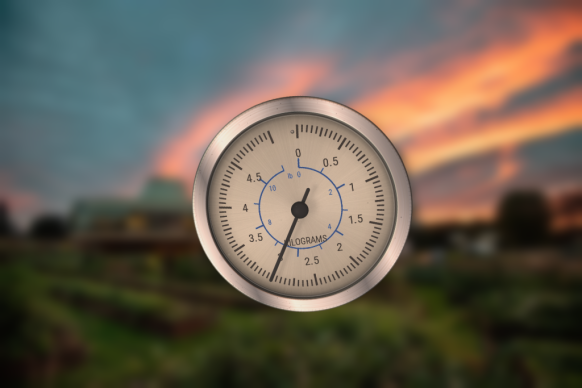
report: 3 (kg)
